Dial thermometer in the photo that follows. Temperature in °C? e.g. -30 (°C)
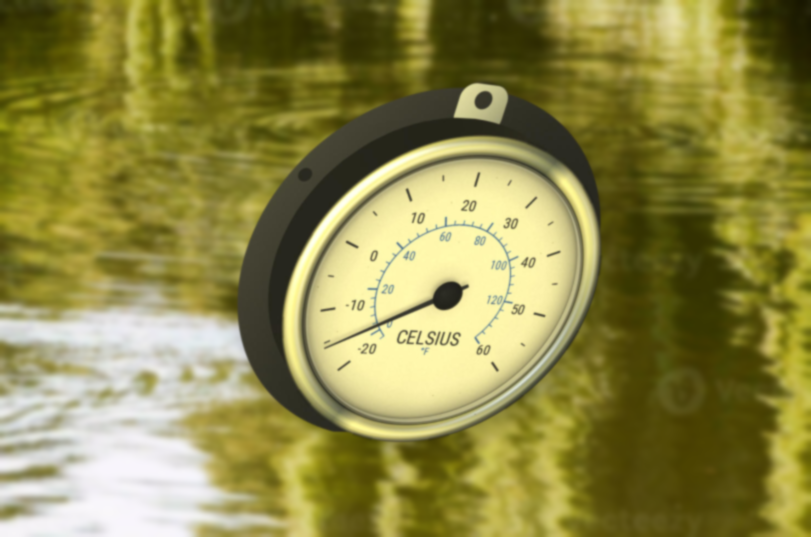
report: -15 (°C)
